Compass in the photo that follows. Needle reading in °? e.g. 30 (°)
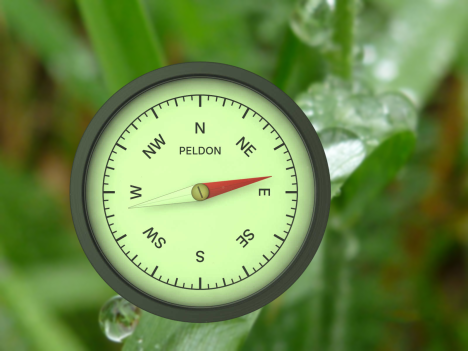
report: 77.5 (°)
